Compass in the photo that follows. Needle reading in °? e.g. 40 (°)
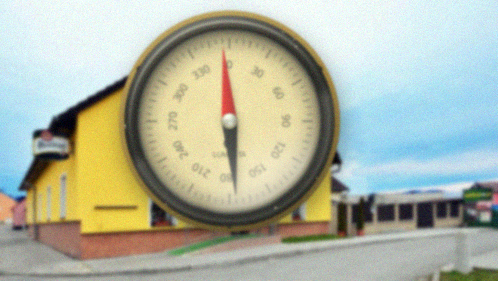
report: 355 (°)
